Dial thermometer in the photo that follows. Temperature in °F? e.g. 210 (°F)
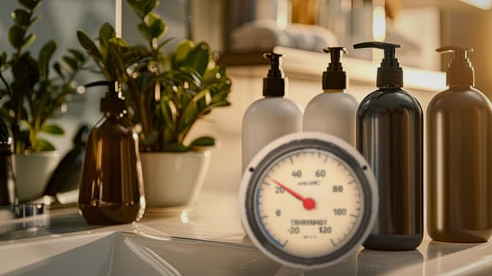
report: 24 (°F)
